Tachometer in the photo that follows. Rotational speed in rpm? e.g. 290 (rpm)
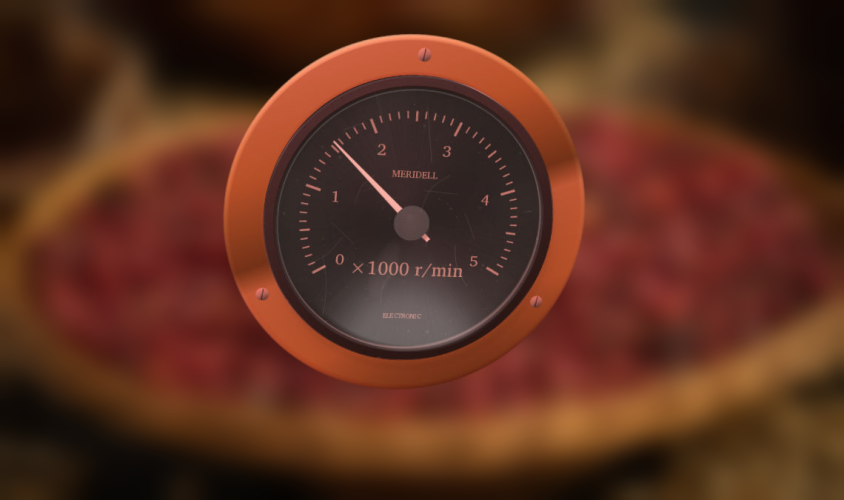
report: 1550 (rpm)
